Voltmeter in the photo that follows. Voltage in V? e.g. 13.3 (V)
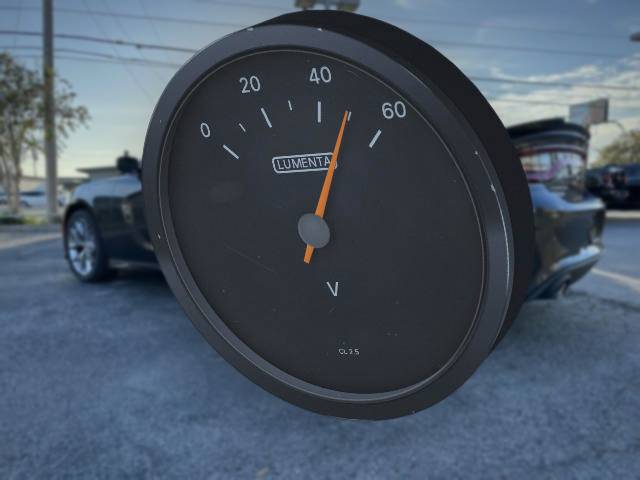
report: 50 (V)
